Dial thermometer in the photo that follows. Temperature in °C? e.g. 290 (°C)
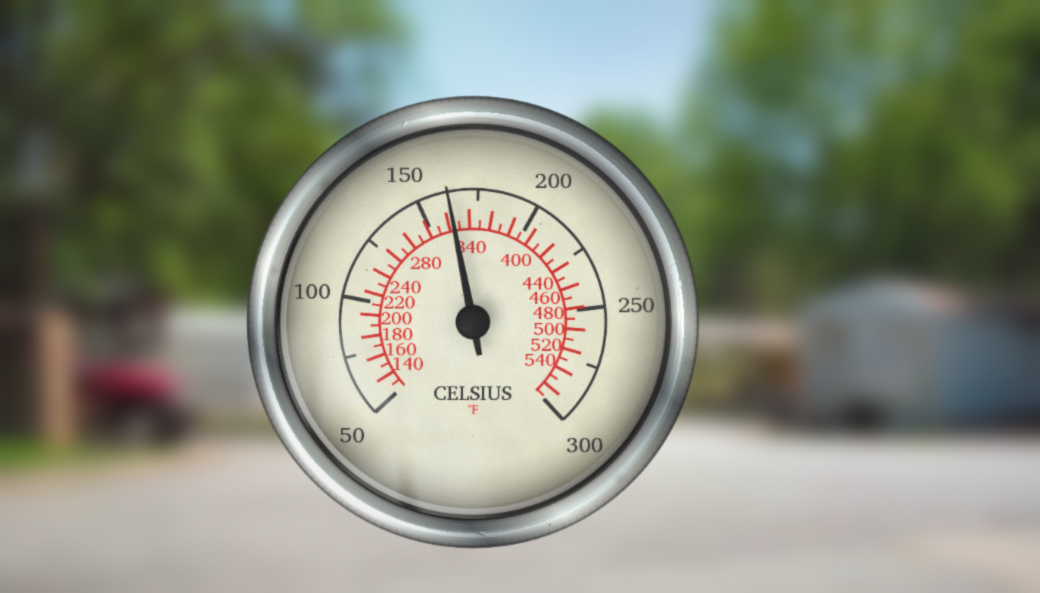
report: 162.5 (°C)
